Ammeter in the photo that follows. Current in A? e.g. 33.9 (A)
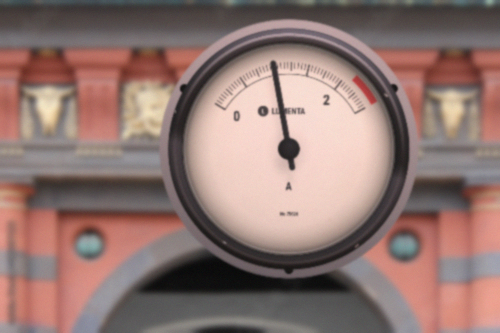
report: 1 (A)
